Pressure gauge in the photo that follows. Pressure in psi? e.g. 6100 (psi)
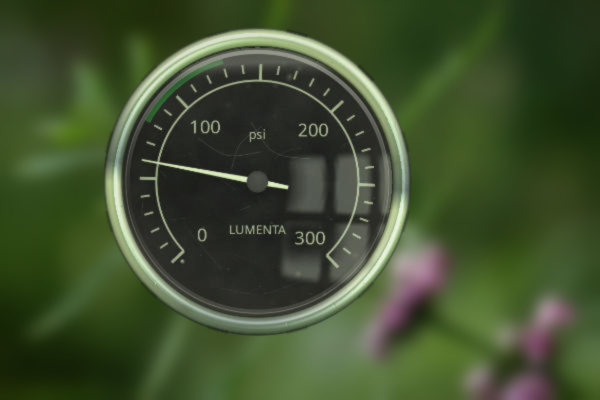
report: 60 (psi)
